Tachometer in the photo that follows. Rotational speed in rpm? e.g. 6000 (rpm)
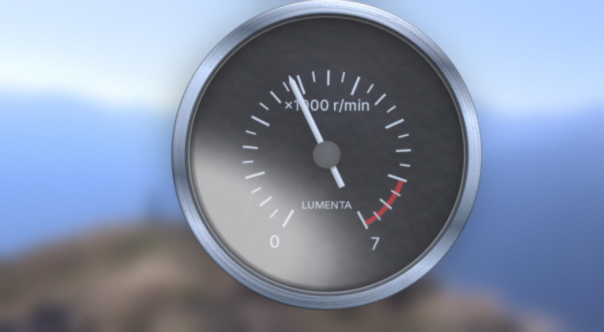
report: 2875 (rpm)
